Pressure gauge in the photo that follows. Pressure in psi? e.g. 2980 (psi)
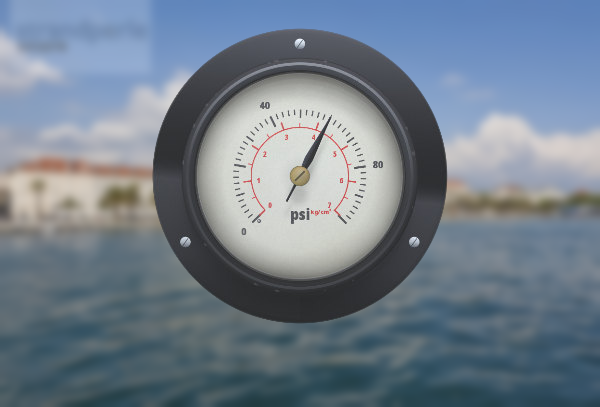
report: 60 (psi)
